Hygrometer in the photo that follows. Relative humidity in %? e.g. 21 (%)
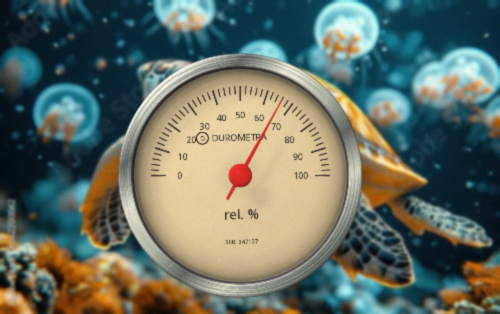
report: 66 (%)
